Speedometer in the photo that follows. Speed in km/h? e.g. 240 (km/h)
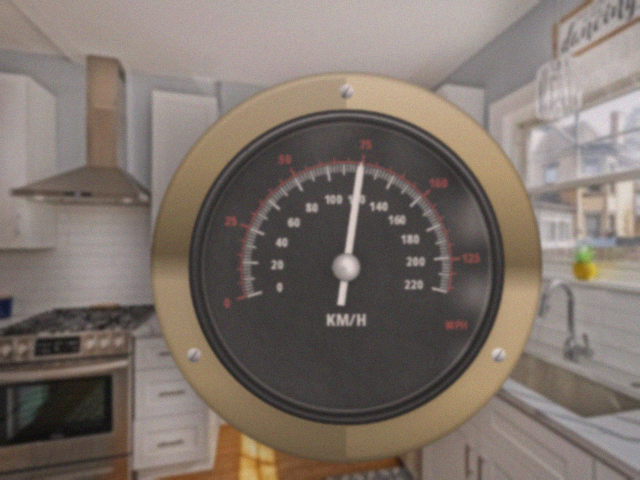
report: 120 (km/h)
